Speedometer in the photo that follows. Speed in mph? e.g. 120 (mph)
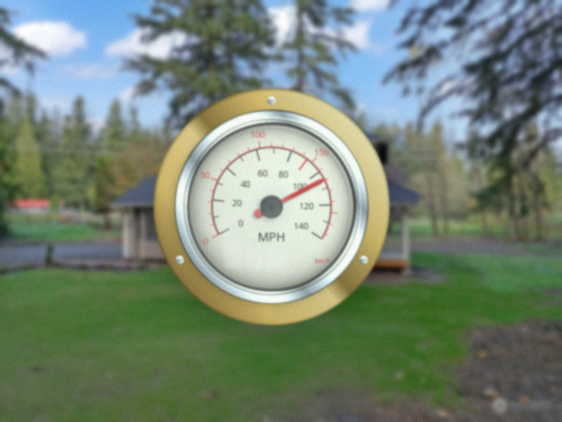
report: 105 (mph)
